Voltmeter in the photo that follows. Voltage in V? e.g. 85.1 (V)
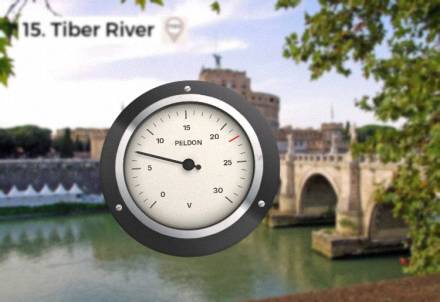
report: 7 (V)
